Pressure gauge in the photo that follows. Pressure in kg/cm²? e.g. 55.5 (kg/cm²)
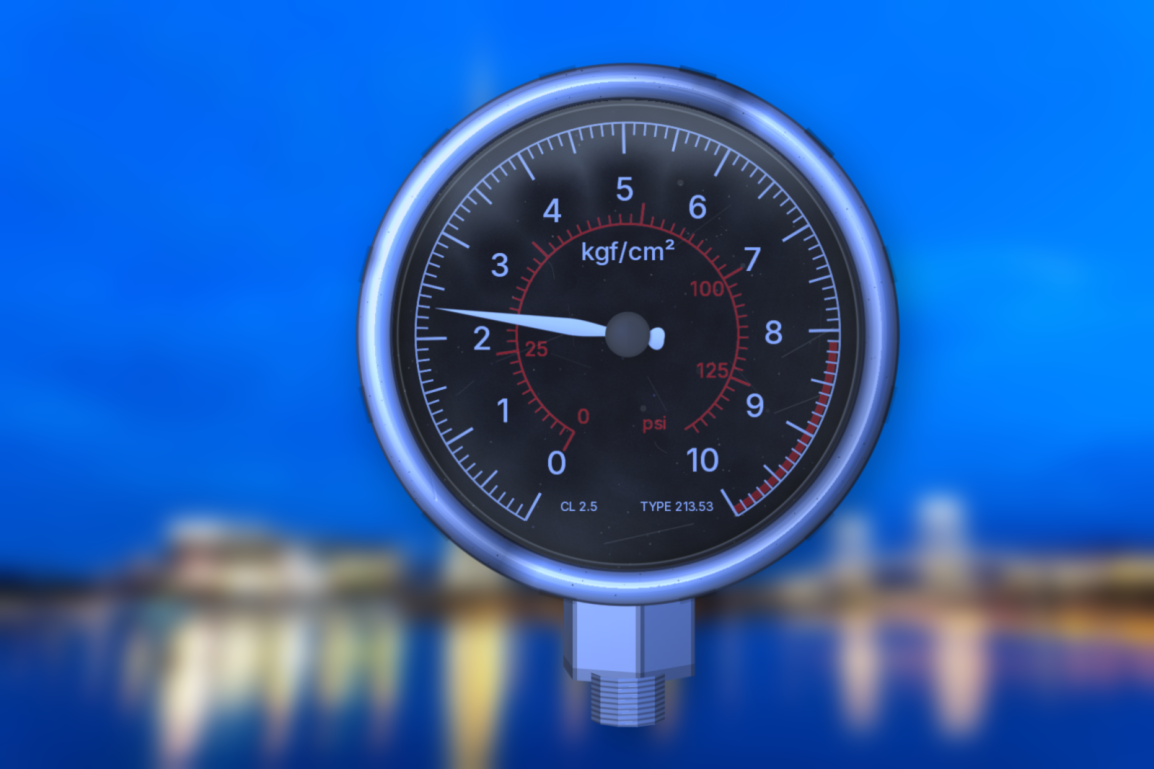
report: 2.3 (kg/cm²)
